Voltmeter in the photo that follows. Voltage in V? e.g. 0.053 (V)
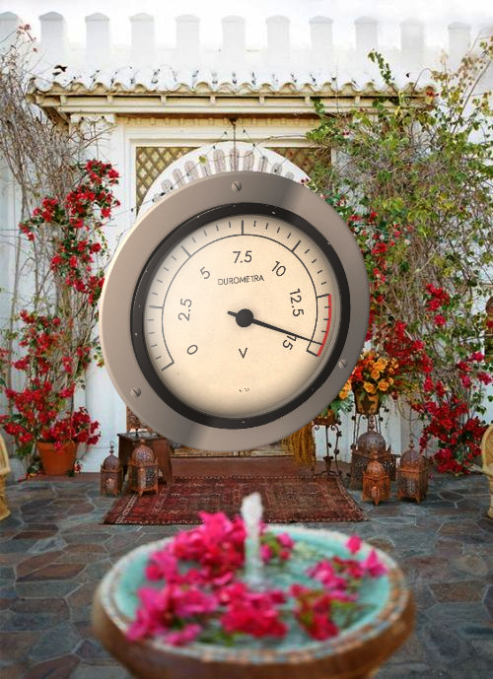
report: 14.5 (V)
